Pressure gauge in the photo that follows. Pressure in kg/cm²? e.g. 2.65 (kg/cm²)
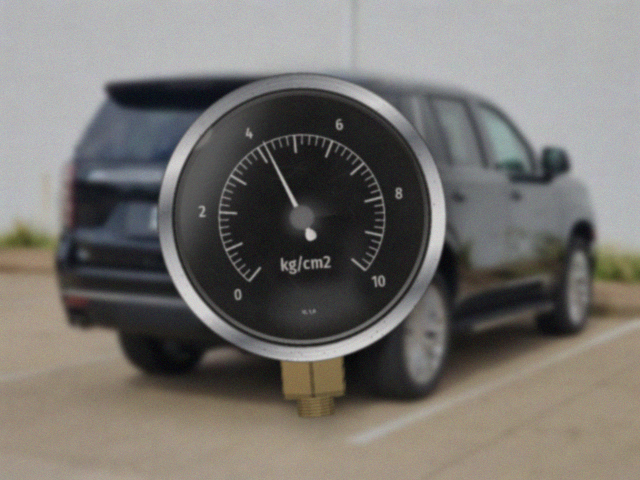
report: 4.2 (kg/cm²)
